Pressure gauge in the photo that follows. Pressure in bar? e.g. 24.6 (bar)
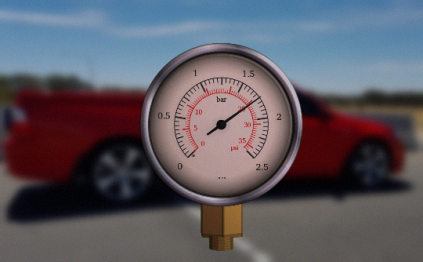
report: 1.75 (bar)
